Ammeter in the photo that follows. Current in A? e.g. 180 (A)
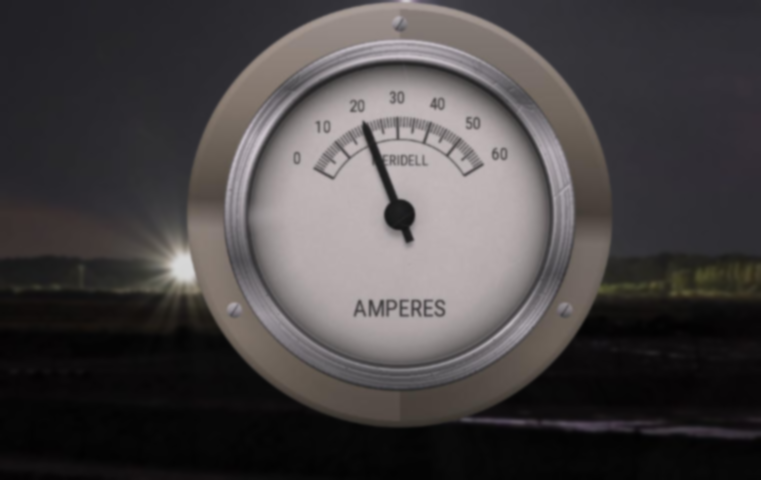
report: 20 (A)
